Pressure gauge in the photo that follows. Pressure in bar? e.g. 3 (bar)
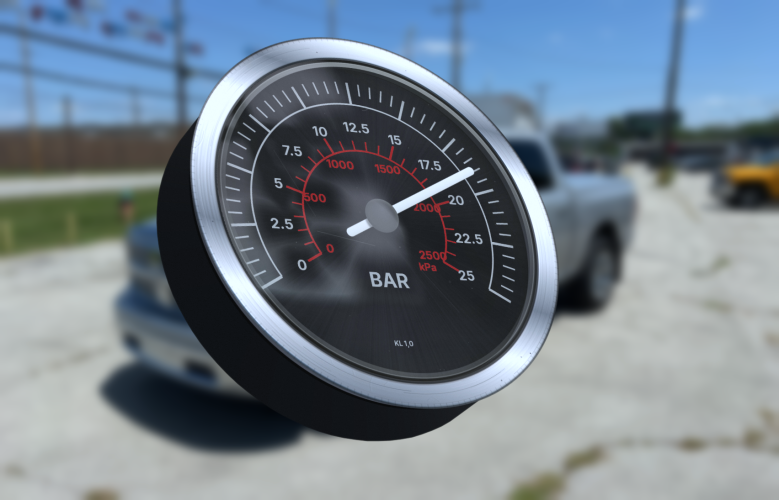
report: 19 (bar)
